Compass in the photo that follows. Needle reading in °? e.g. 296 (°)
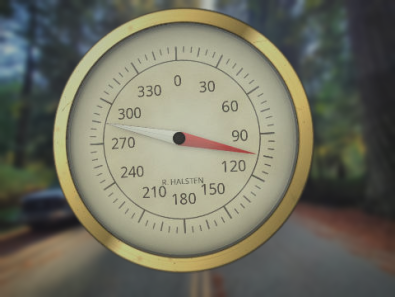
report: 105 (°)
